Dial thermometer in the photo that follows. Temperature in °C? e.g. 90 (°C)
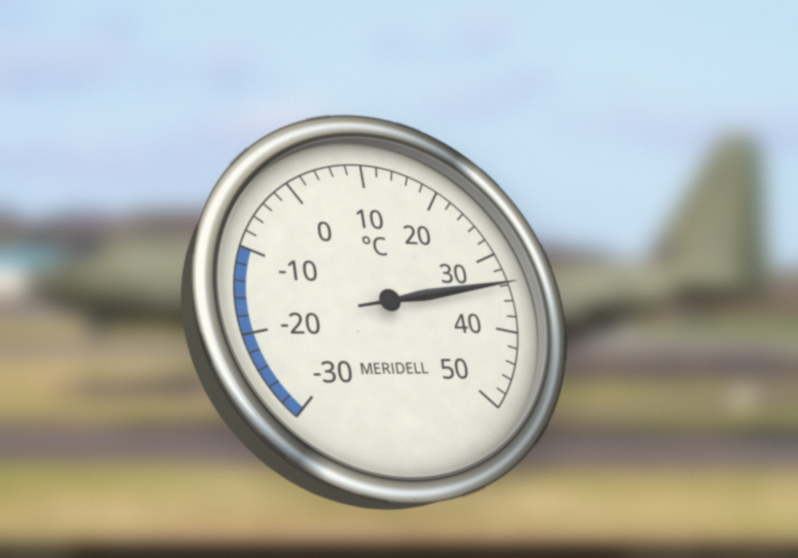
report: 34 (°C)
